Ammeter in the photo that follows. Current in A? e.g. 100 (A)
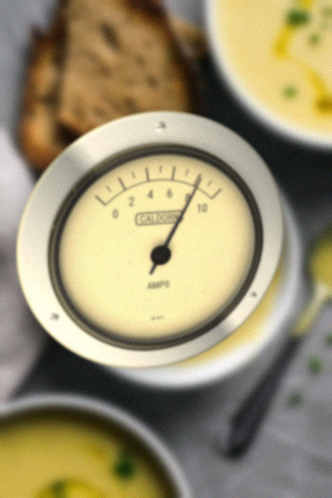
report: 8 (A)
